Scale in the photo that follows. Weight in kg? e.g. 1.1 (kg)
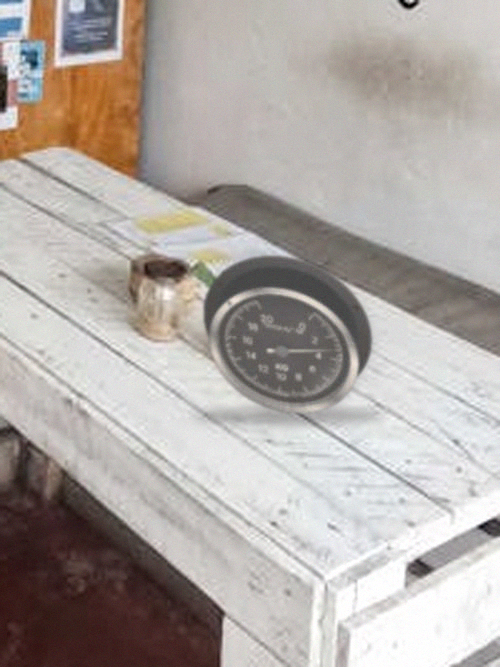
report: 3 (kg)
